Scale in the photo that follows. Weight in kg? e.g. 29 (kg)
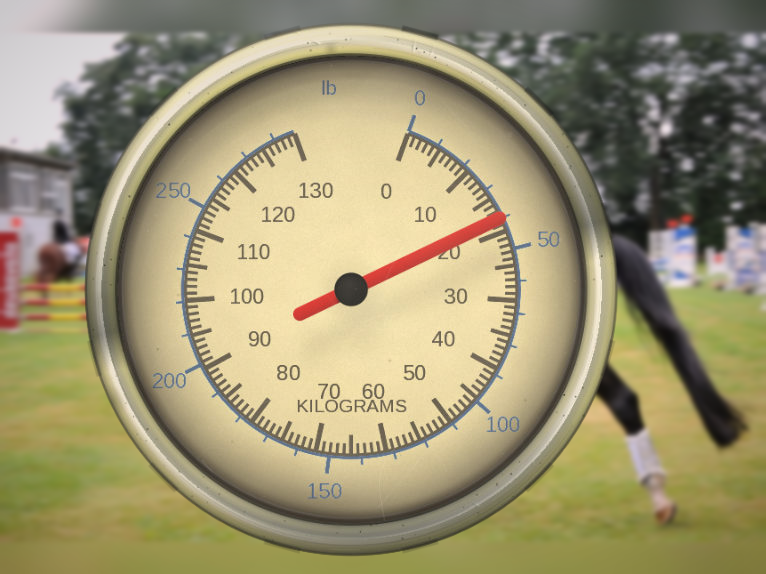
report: 18 (kg)
